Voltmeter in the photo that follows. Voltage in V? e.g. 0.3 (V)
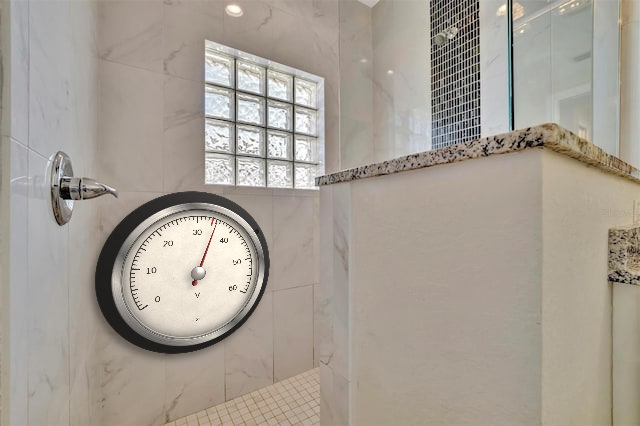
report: 35 (V)
